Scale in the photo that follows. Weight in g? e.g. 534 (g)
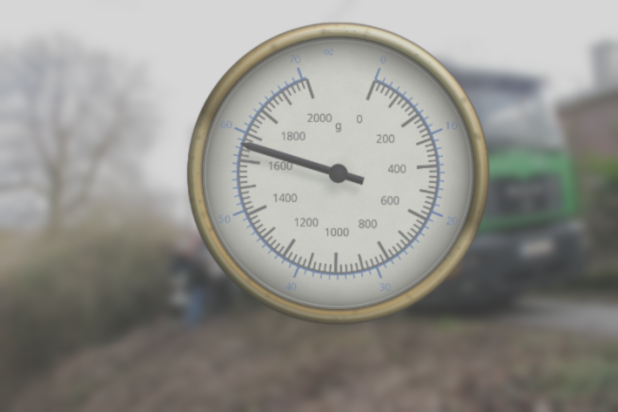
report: 1660 (g)
